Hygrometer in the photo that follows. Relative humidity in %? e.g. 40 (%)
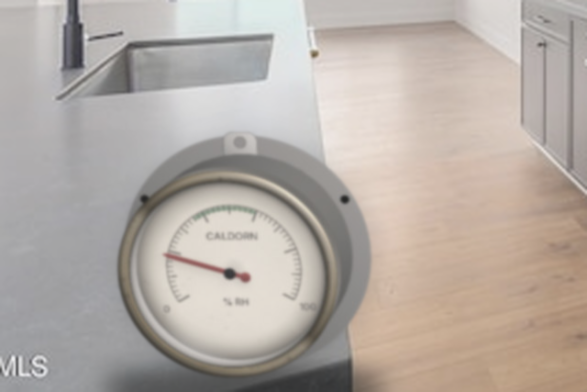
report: 20 (%)
